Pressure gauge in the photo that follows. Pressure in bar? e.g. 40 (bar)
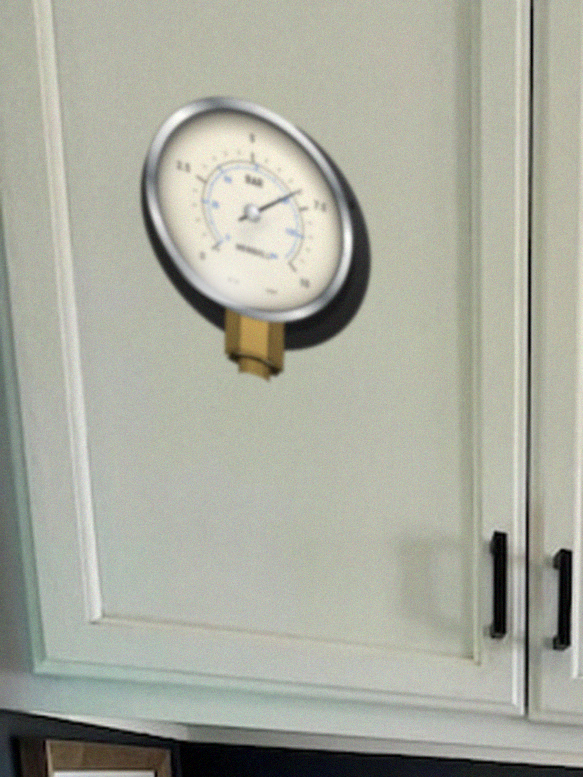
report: 7 (bar)
